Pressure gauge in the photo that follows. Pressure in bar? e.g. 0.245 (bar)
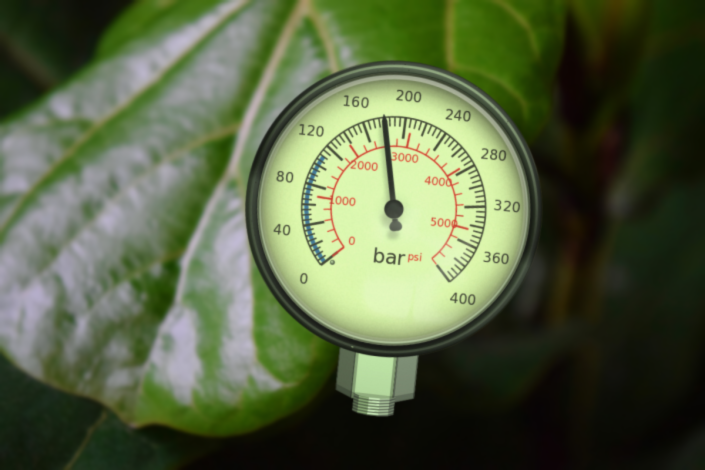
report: 180 (bar)
